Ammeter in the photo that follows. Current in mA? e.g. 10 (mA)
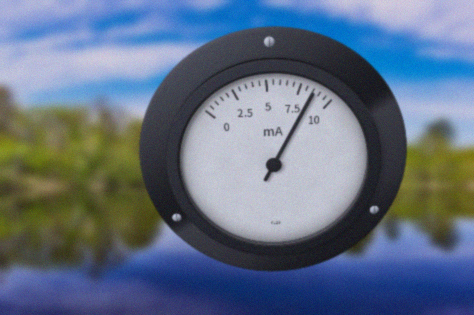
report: 8.5 (mA)
